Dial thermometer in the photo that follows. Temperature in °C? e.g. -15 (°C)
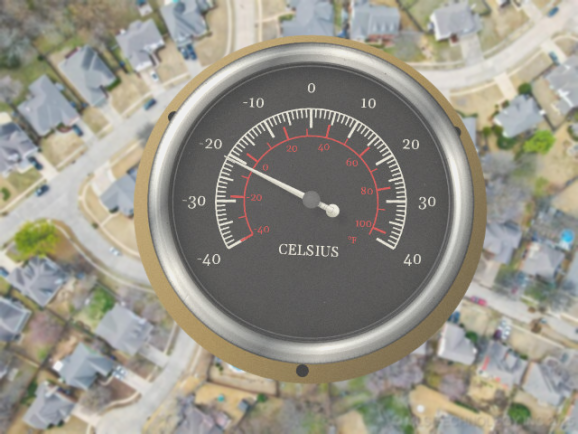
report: -21 (°C)
